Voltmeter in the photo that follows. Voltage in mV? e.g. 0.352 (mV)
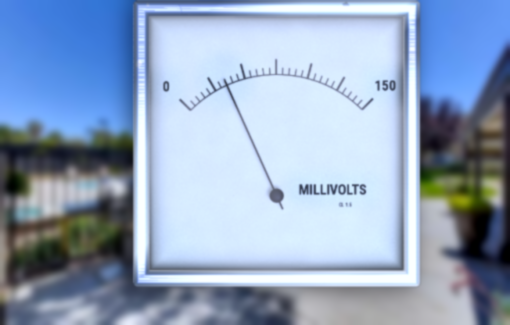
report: 35 (mV)
